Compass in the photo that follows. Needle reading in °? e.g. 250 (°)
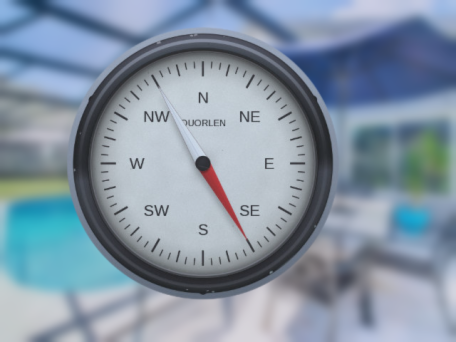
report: 150 (°)
